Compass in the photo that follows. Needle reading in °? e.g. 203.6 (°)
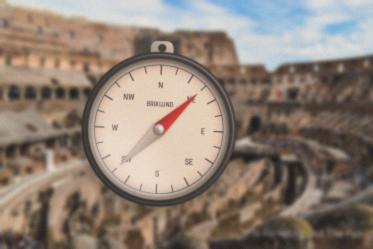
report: 45 (°)
